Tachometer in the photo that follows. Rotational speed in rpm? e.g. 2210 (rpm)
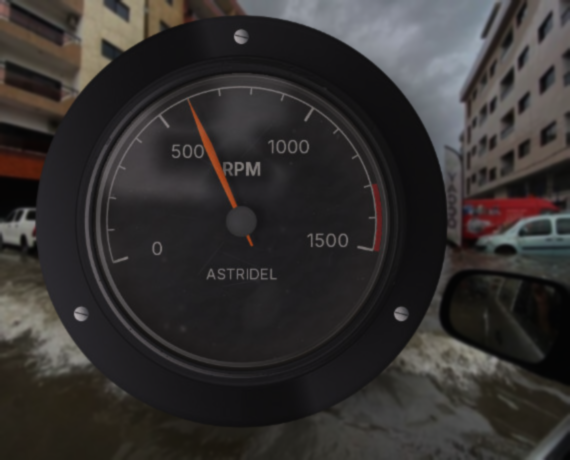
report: 600 (rpm)
